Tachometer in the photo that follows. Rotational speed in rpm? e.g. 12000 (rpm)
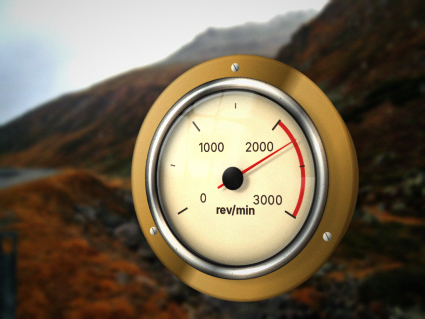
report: 2250 (rpm)
